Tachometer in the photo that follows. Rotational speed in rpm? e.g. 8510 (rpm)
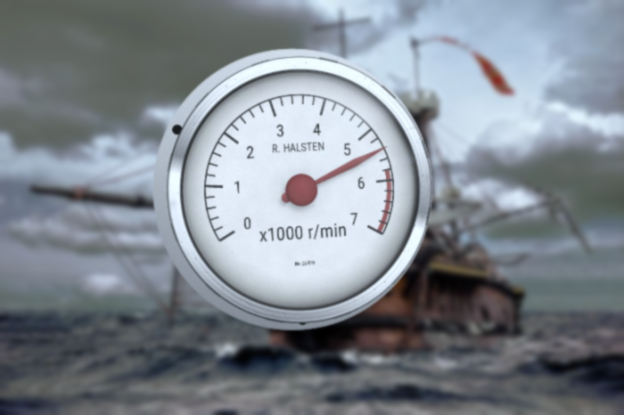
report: 5400 (rpm)
